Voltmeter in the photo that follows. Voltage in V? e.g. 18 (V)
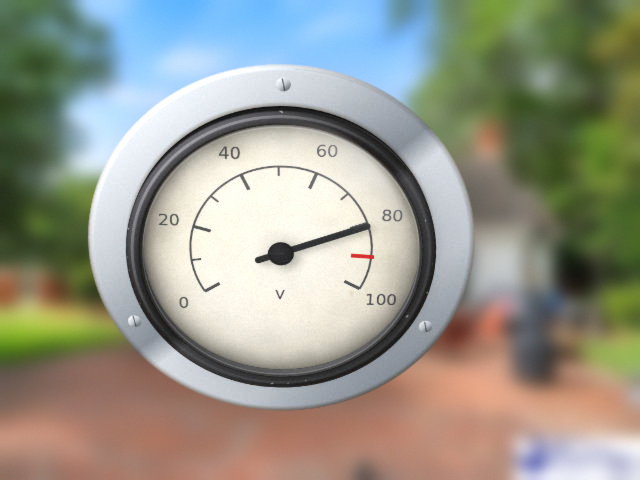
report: 80 (V)
